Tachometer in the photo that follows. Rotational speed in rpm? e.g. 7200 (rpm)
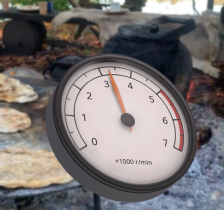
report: 3250 (rpm)
